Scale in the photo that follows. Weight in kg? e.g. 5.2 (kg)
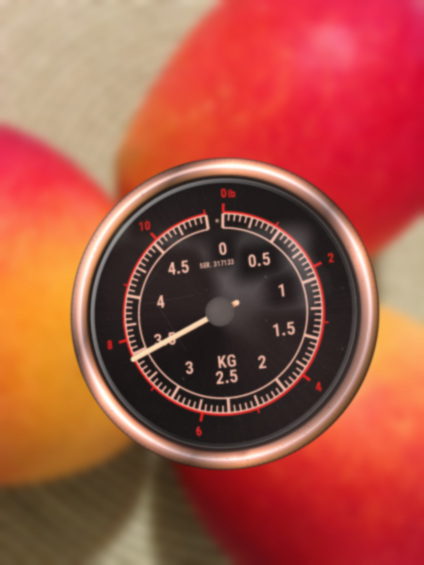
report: 3.45 (kg)
